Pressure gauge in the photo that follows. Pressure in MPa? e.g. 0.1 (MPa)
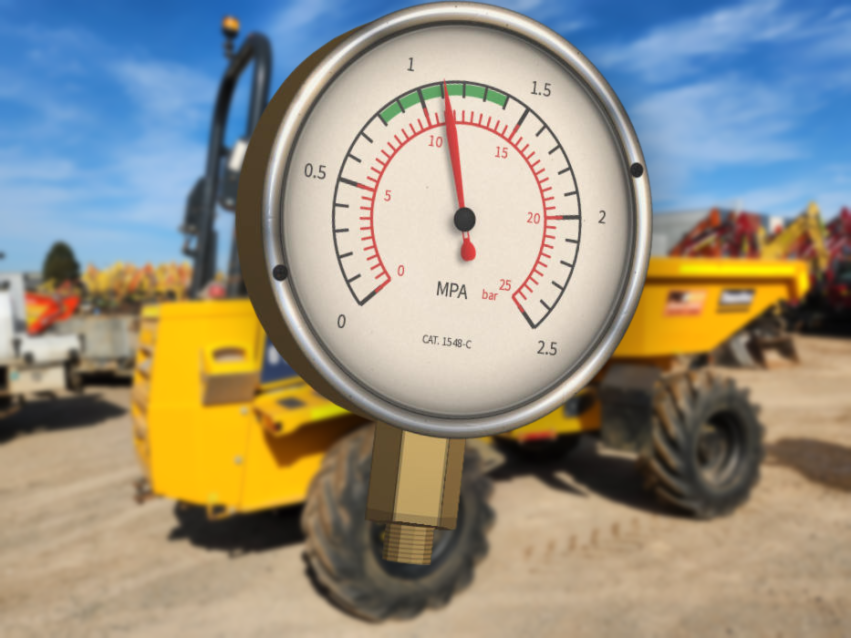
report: 1.1 (MPa)
